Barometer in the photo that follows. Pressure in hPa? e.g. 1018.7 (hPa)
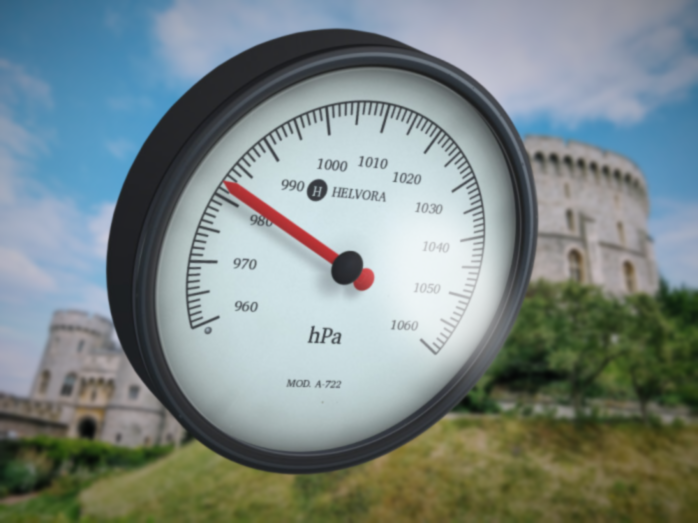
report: 982 (hPa)
